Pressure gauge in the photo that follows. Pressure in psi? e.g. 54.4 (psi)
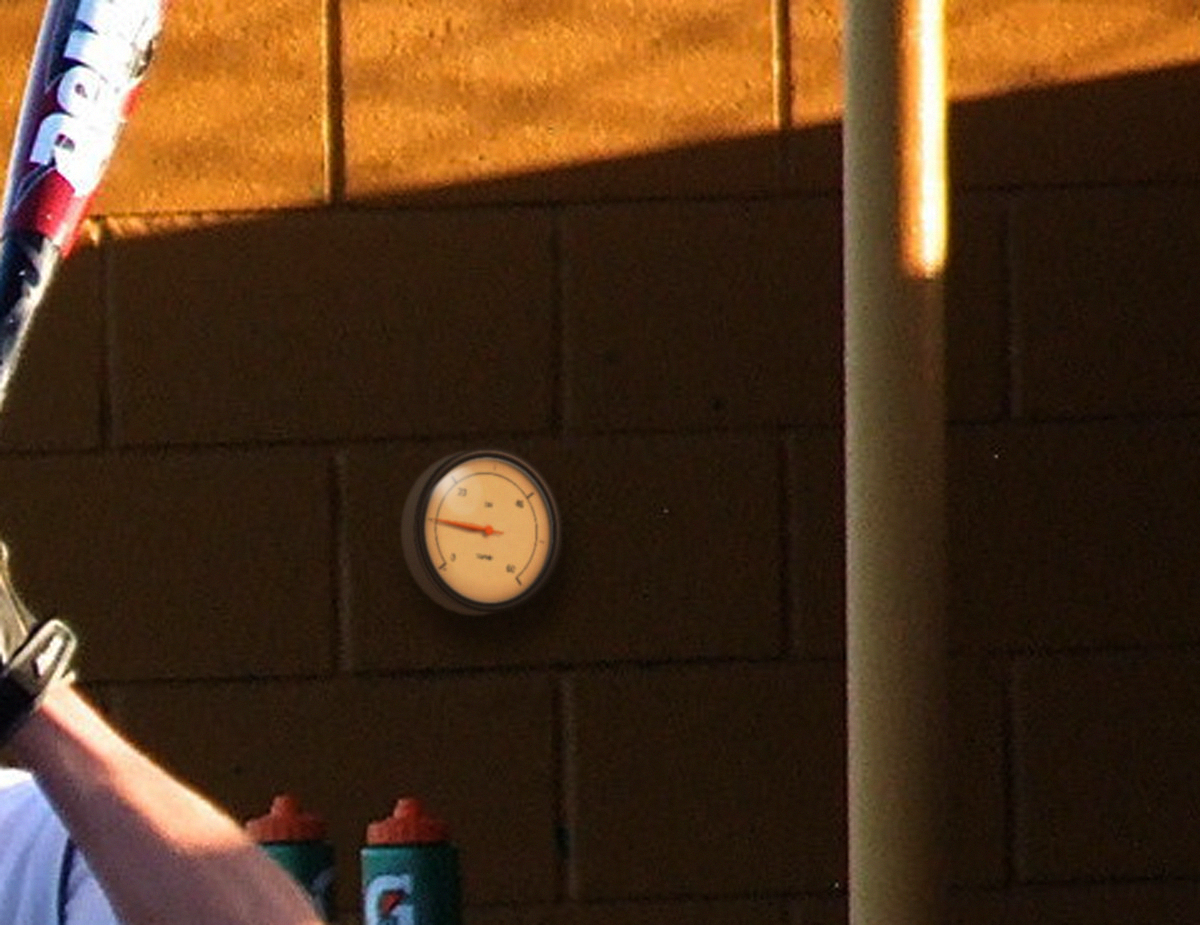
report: 10 (psi)
